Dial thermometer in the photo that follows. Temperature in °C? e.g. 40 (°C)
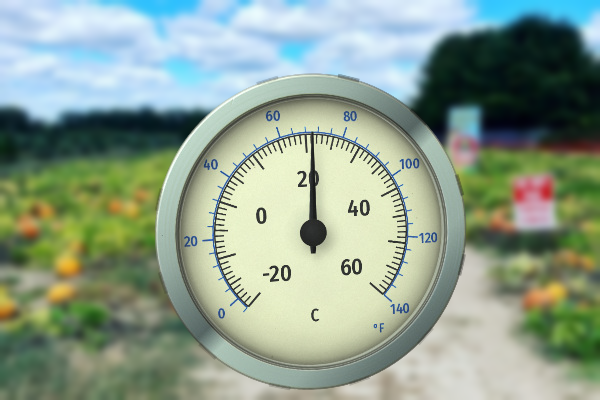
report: 21 (°C)
